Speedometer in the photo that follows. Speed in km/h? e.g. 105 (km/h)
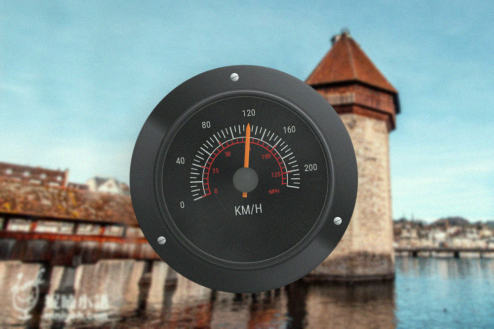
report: 120 (km/h)
